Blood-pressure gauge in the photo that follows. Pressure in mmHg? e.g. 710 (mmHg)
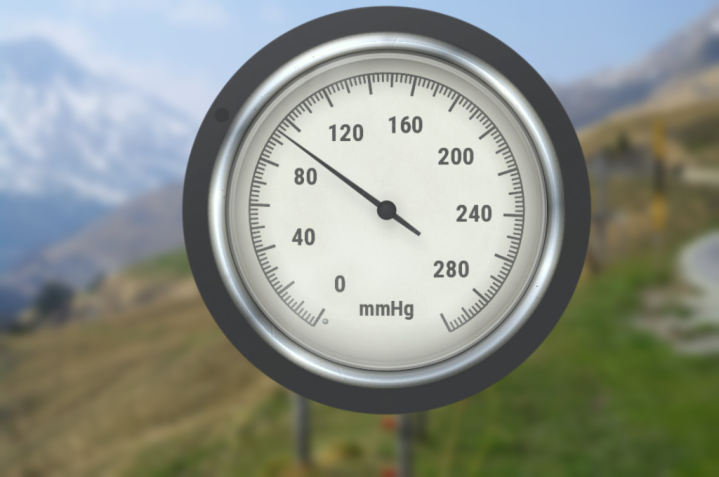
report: 94 (mmHg)
